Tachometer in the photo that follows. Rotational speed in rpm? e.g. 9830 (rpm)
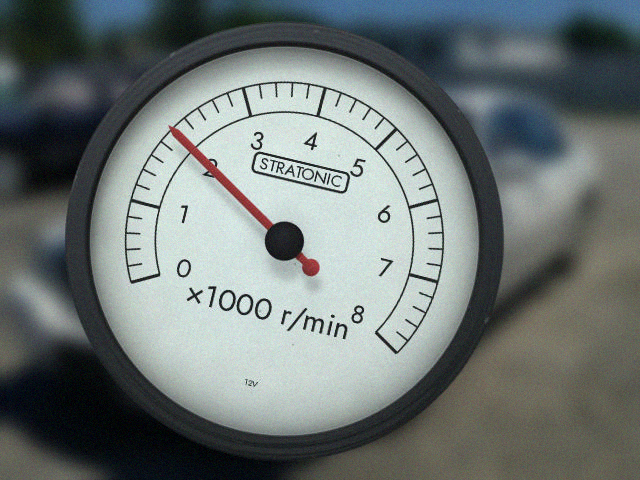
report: 2000 (rpm)
